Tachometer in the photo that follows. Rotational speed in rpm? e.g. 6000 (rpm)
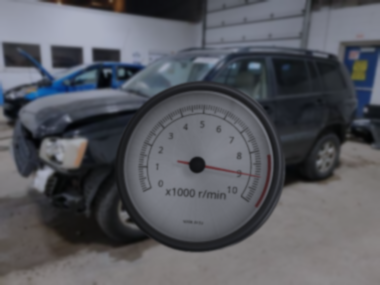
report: 9000 (rpm)
